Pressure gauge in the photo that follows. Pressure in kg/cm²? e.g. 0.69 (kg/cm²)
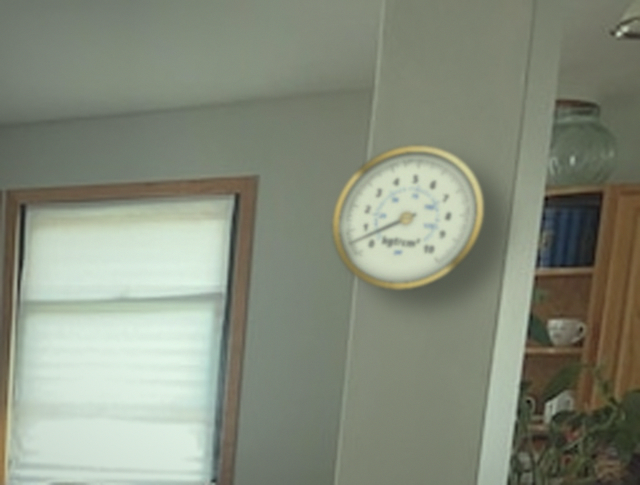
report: 0.5 (kg/cm²)
